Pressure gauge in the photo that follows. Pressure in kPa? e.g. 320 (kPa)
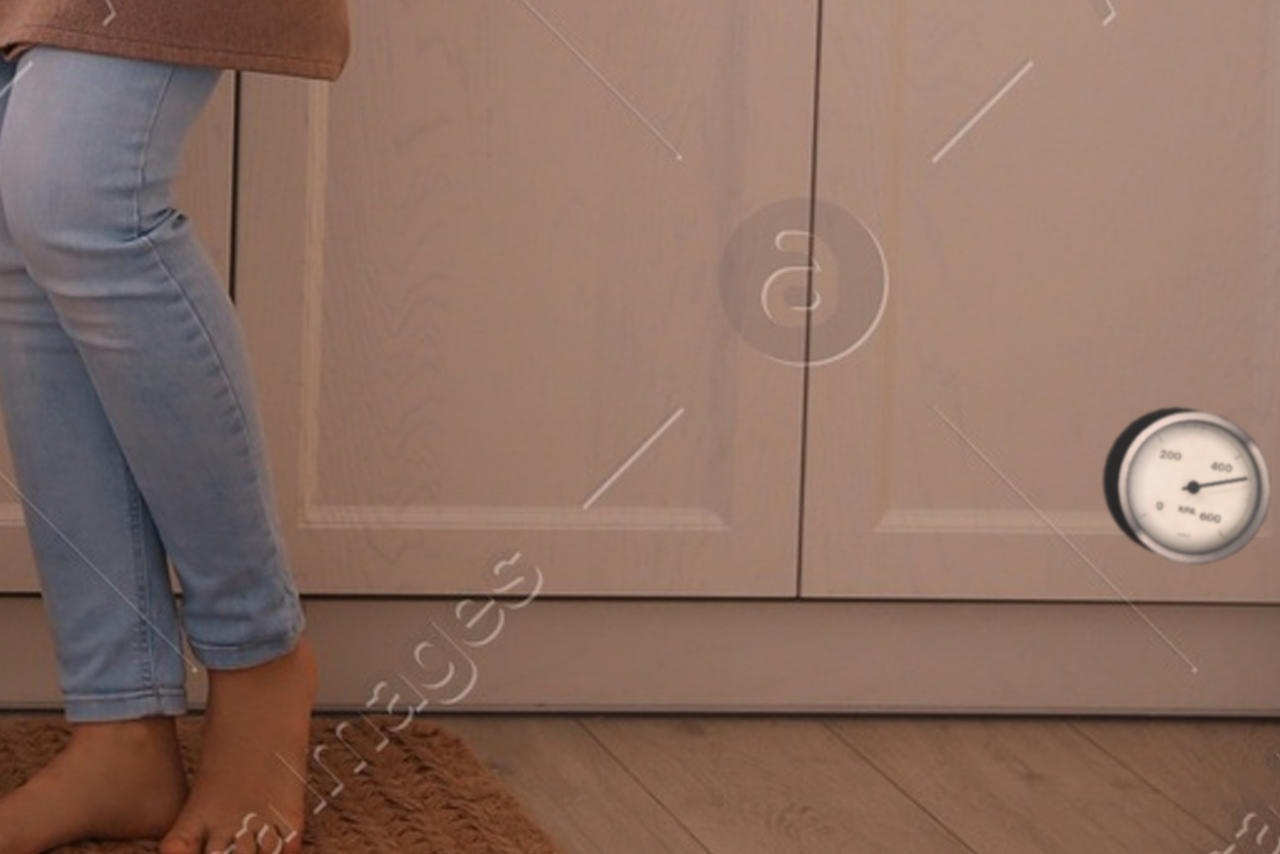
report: 450 (kPa)
